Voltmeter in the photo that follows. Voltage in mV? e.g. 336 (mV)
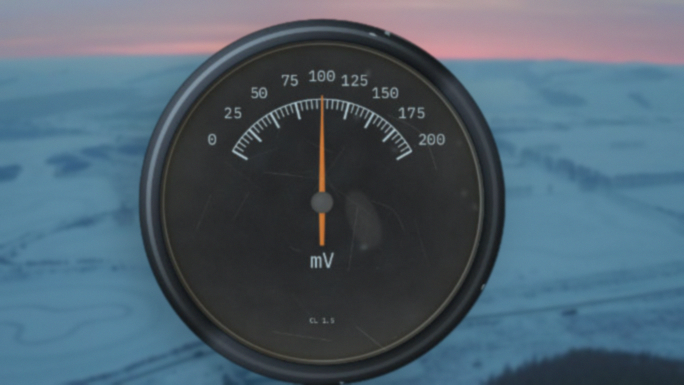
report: 100 (mV)
